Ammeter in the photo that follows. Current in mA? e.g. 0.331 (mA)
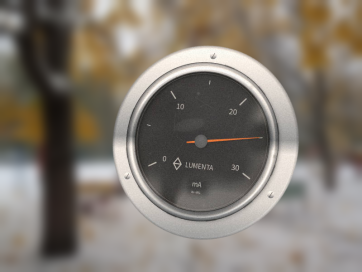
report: 25 (mA)
